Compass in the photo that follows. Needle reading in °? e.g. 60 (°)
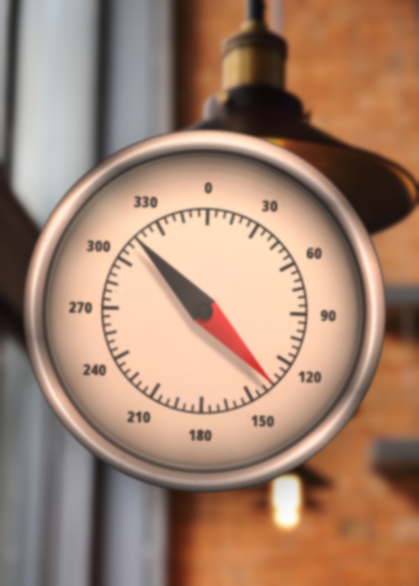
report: 135 (°)
